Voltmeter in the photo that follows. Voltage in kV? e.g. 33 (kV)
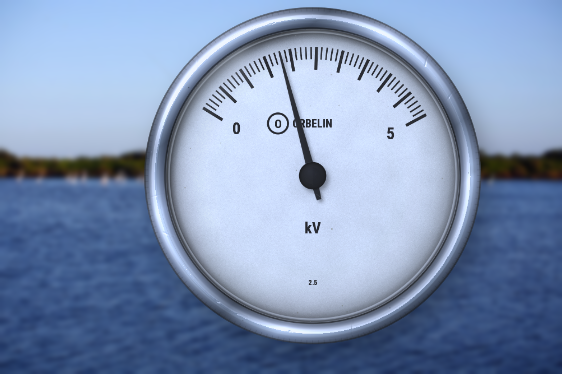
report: 1.8 (kV)
